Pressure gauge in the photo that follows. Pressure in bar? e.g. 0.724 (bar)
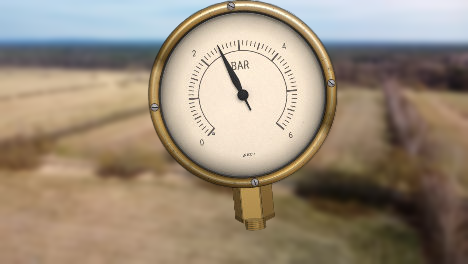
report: 2.5 (bar)
